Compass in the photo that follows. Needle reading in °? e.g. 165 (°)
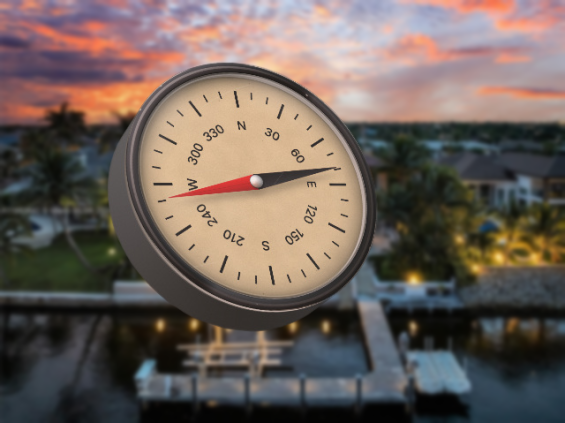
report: 260 (°)
